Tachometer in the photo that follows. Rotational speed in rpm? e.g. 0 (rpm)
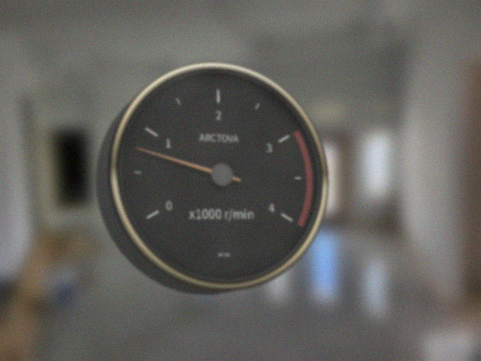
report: 750 (rpm)
